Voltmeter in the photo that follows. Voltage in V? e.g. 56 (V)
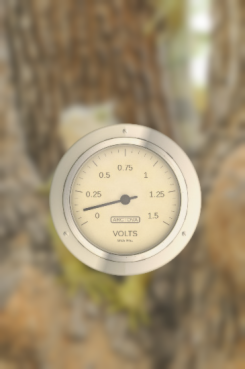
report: 0.1 (V)
